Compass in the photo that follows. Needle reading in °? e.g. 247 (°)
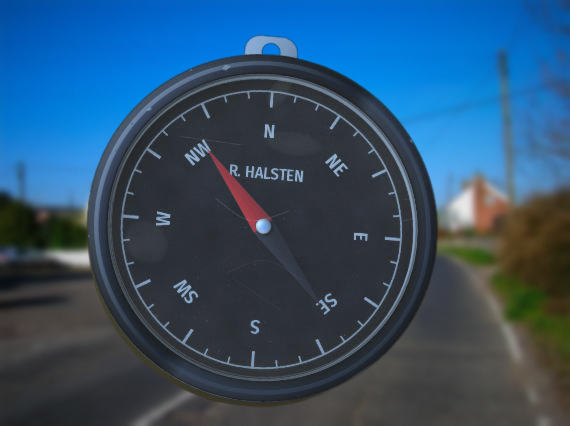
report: 320 (°)
